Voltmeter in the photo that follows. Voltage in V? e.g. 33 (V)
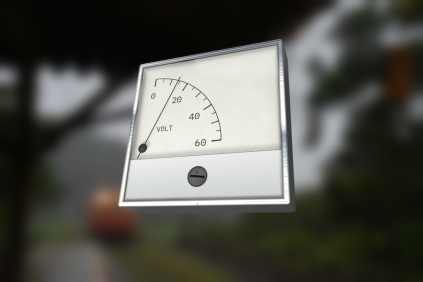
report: 15 (V)
